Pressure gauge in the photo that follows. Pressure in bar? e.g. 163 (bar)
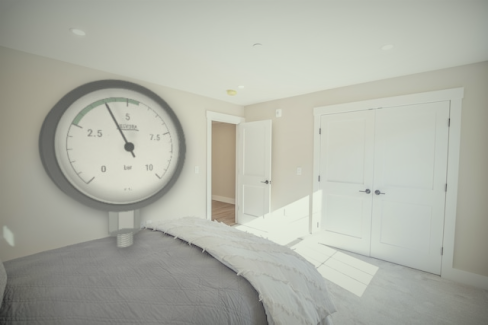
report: 4 (bar)
